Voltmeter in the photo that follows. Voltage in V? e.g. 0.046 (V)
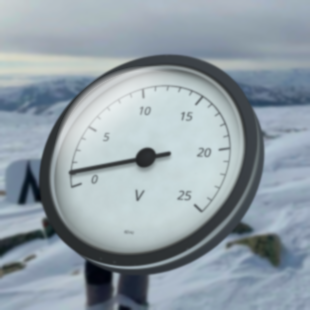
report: 1 (V)
